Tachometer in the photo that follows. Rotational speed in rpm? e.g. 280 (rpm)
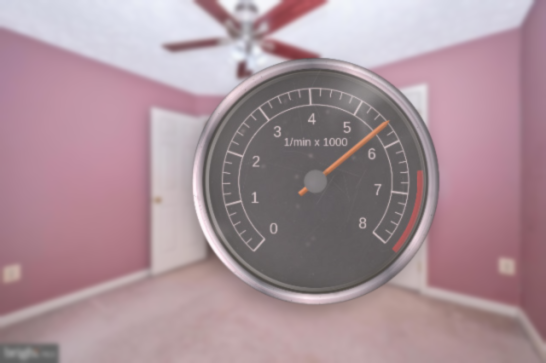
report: 5600 (rpm)
